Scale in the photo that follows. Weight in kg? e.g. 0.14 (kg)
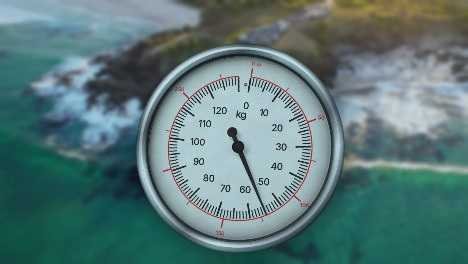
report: 55 (kg)
